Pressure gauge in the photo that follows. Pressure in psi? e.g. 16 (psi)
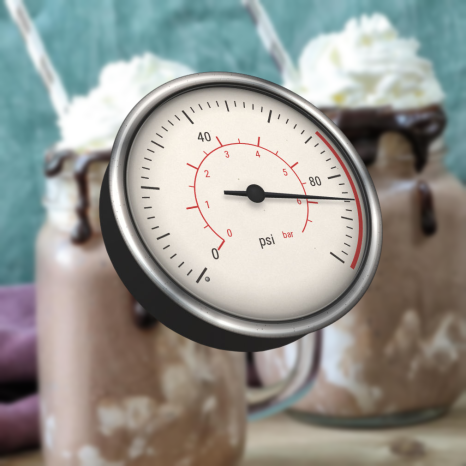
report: 86 (psi)
